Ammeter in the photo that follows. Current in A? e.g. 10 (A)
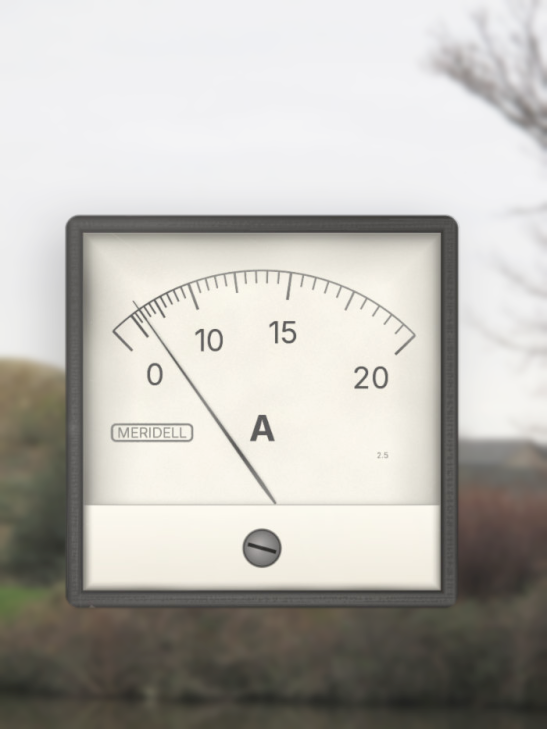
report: 6 (A)
